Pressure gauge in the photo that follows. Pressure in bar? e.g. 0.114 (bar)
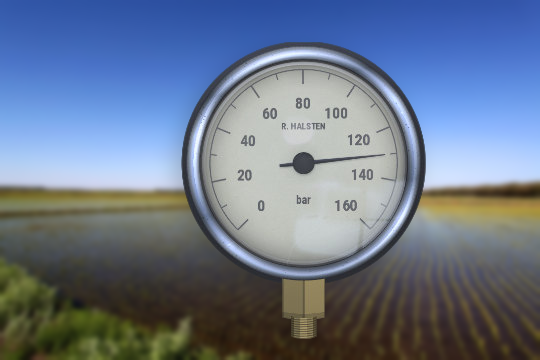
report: 130 (bar)
